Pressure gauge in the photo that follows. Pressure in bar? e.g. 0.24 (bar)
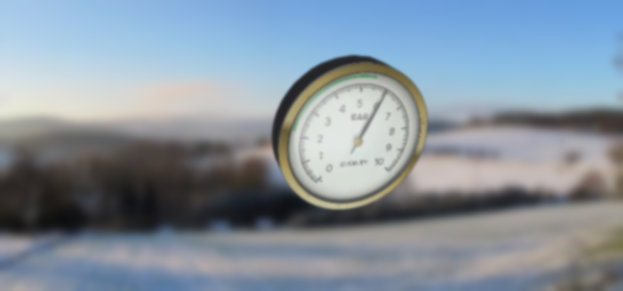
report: 6 (bar)
